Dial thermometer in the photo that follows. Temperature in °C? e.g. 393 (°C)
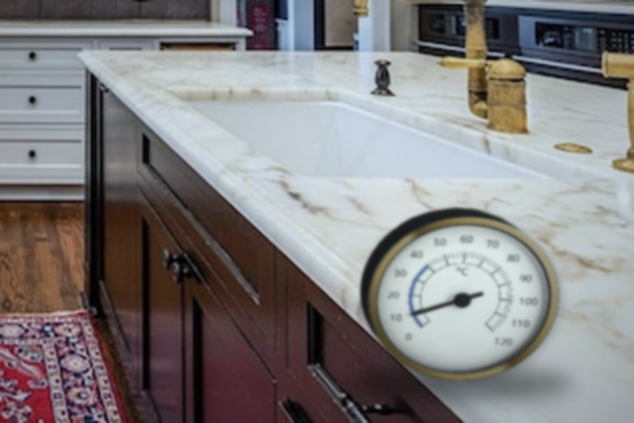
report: 10 (°C)
